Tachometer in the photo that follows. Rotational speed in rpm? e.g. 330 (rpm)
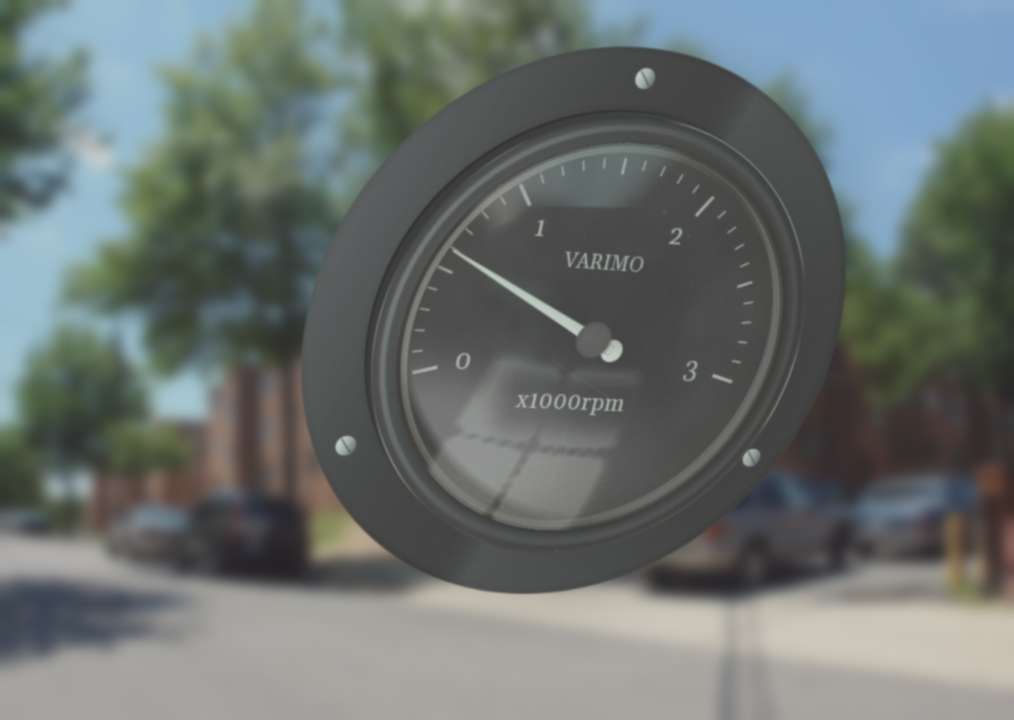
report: 600 (rpm)
